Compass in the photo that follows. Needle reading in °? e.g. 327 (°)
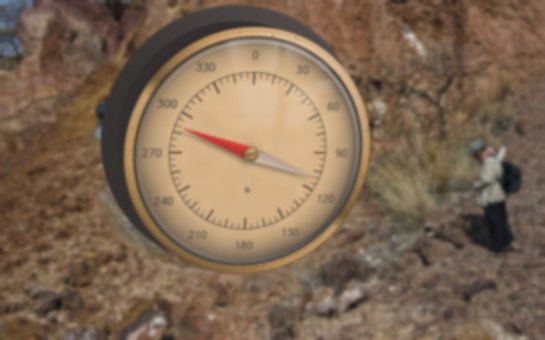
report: 290 (°)
